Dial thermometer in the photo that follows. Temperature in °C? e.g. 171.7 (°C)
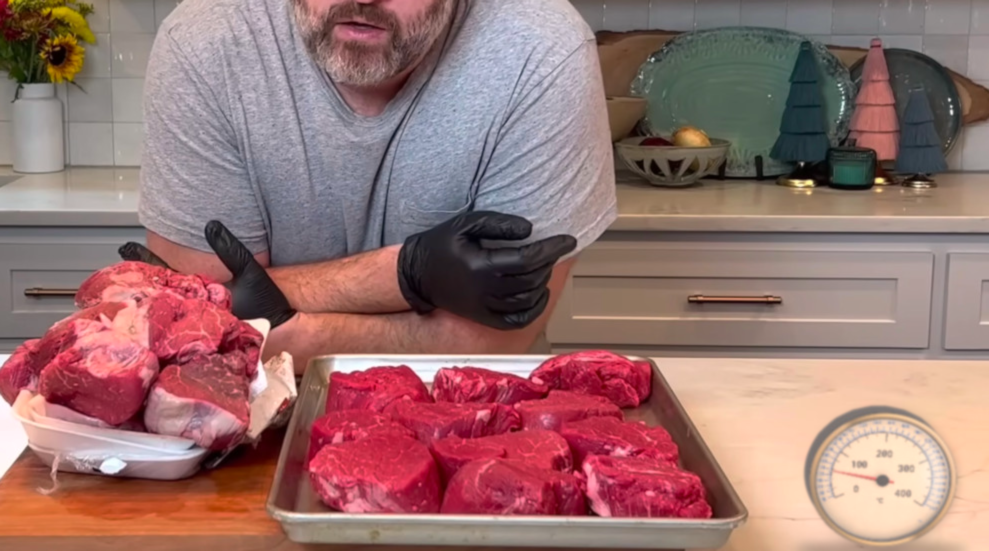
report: 60 (°C)
